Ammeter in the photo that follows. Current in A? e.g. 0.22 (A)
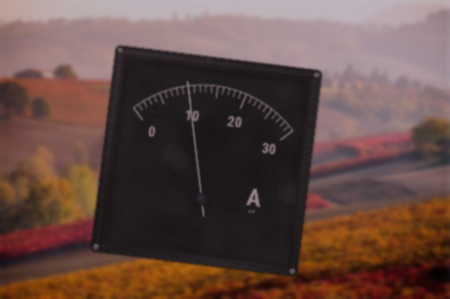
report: 10 (A)
